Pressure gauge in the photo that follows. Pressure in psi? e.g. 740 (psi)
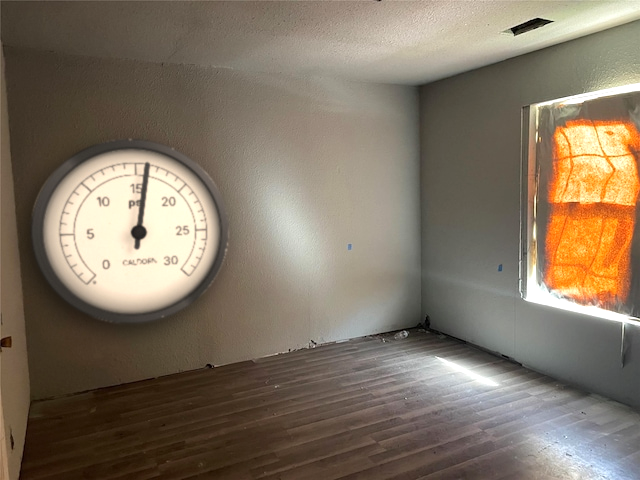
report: 16 (psi)
